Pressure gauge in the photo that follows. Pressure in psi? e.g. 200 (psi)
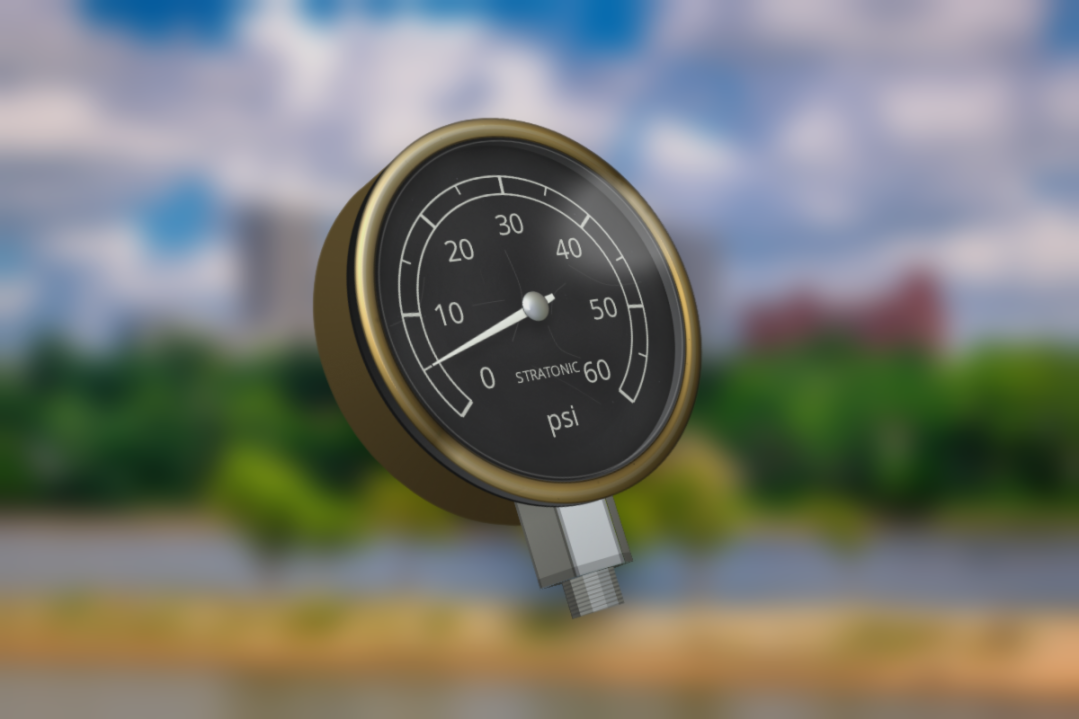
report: 5 (psi)
